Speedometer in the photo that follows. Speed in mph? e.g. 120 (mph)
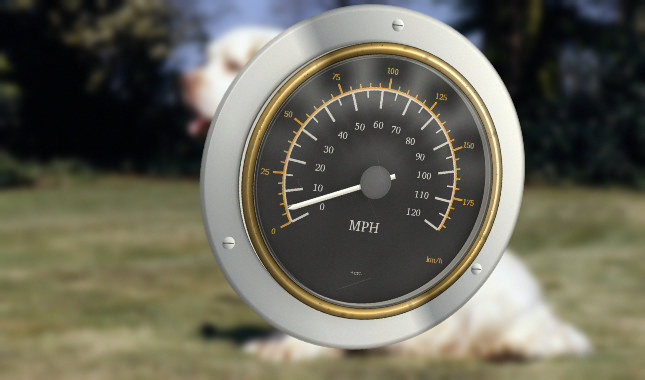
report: 5 (mph)
